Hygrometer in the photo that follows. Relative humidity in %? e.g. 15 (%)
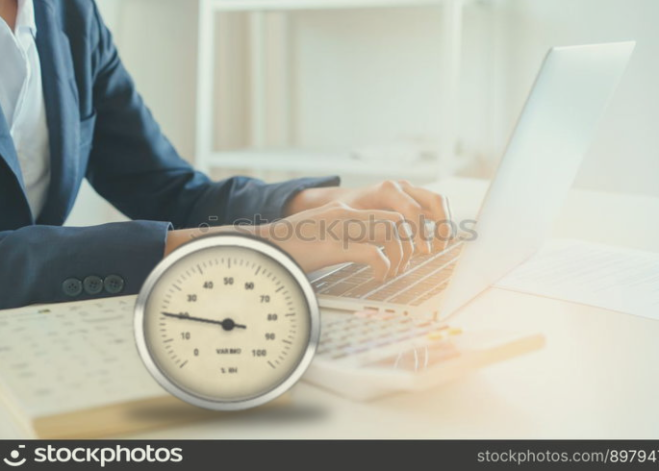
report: 20 (%)
